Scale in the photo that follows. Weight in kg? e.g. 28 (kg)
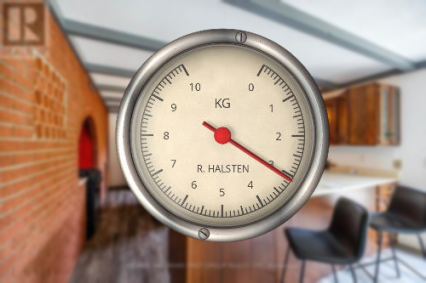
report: 3.1 (kg)
